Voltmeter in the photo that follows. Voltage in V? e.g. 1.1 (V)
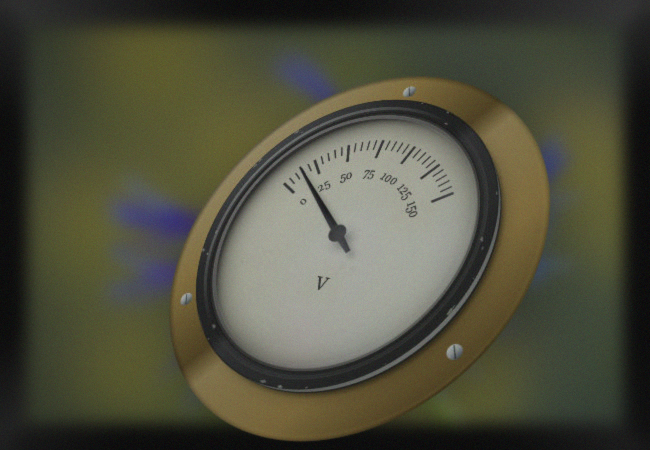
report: 15 (V)
